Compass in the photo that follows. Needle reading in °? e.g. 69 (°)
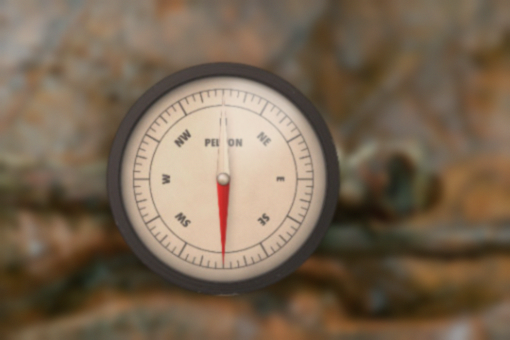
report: 180 (°)
